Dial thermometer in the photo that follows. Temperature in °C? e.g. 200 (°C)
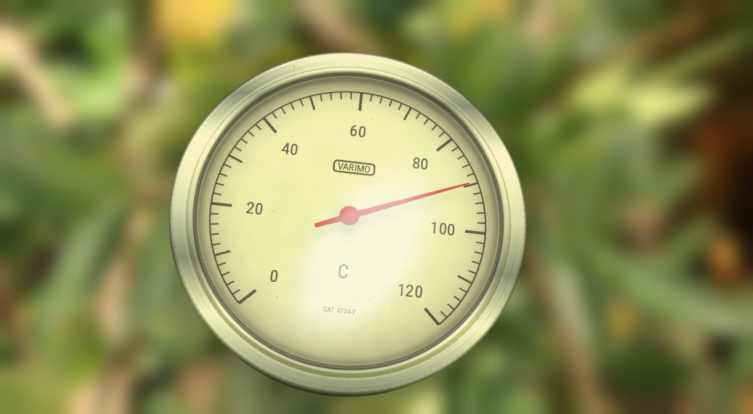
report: 90 (°C)
